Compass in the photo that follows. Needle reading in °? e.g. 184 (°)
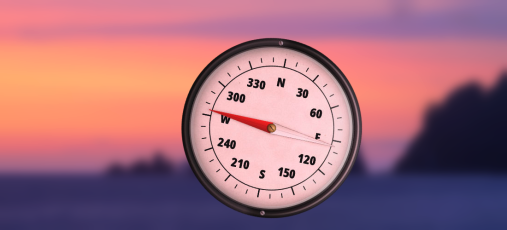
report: 275 (°)
